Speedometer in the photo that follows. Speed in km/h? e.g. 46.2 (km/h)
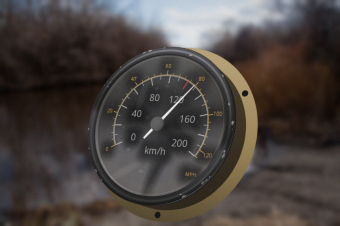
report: 130 (km/h)
